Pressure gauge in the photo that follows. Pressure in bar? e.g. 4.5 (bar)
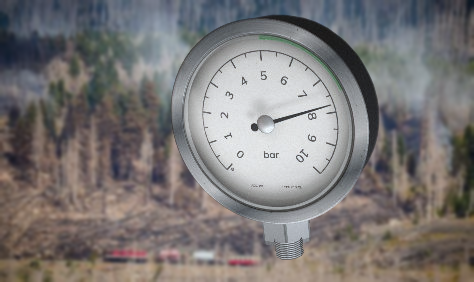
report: 7.75 (bar)
